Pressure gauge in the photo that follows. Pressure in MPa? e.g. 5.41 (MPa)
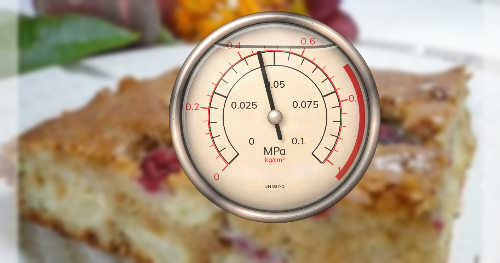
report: 0.045 (MPa)
